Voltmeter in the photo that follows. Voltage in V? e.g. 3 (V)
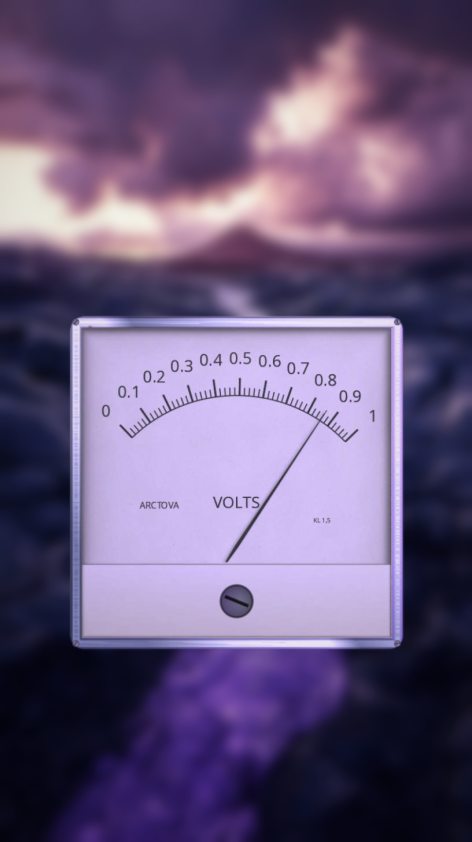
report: 0.86 (V)
